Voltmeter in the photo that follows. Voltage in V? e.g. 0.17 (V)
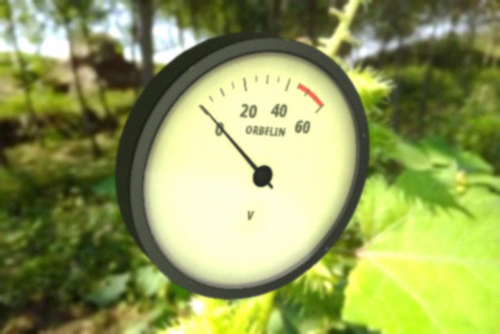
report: 0 (V)
